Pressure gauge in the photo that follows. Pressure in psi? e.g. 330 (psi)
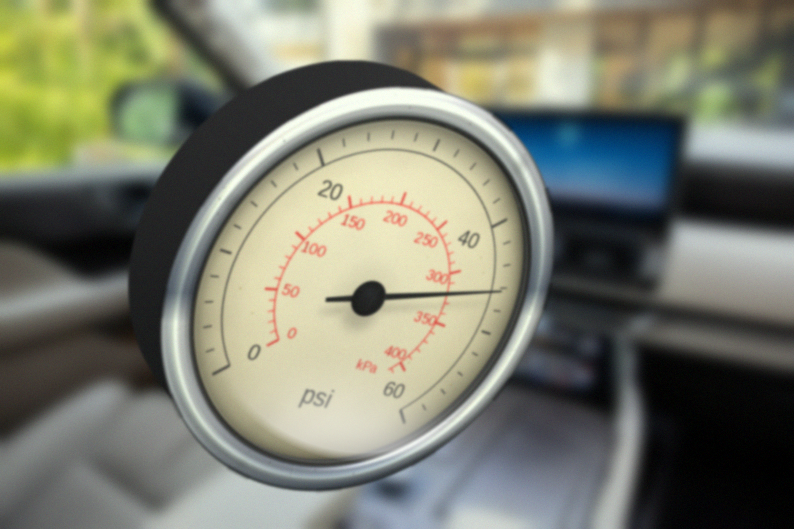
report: 46 (psi)
